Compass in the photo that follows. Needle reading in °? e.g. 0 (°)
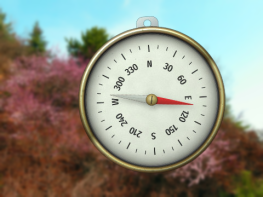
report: 100 (°)
